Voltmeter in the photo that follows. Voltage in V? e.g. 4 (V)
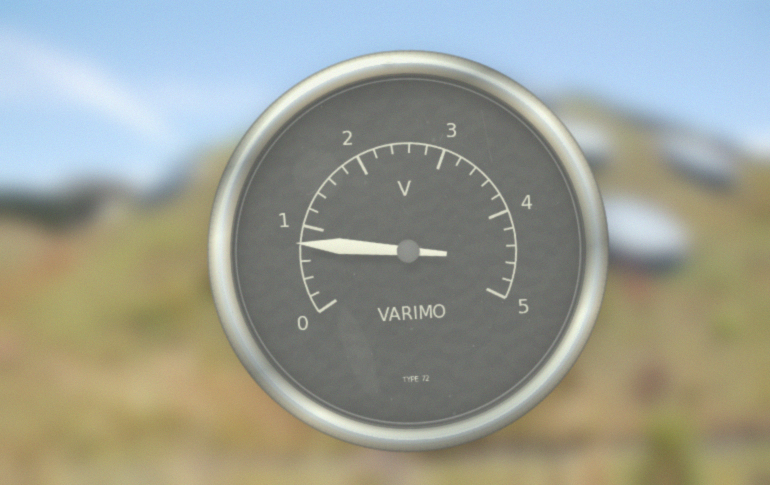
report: 0.8 (V)
